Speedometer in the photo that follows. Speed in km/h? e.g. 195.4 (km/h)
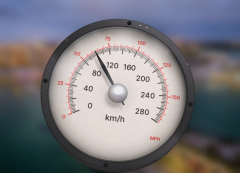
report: 100 (km/h)
